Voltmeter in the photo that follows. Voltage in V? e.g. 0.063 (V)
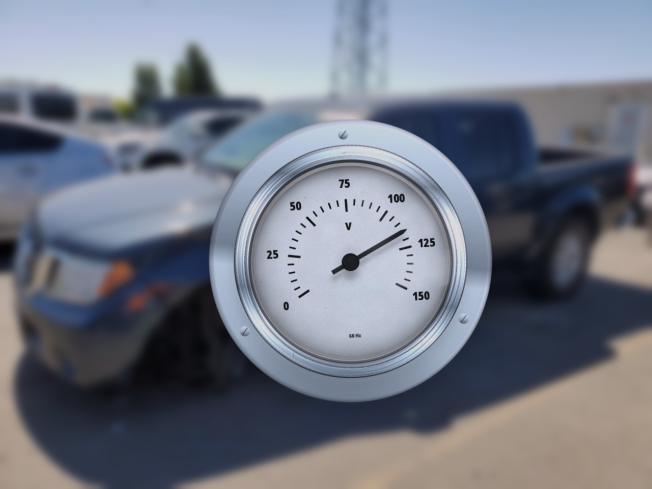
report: 115 (V)
